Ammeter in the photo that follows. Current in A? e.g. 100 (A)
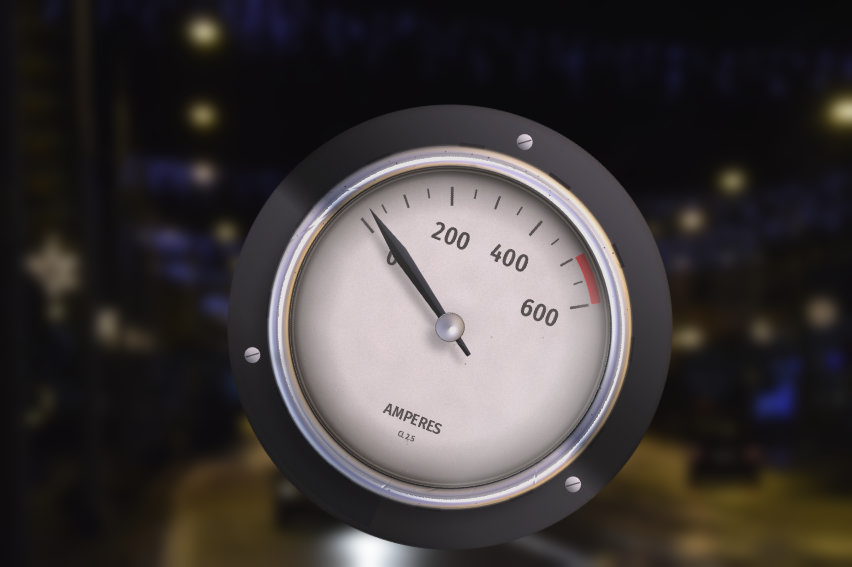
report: 25 (A)
